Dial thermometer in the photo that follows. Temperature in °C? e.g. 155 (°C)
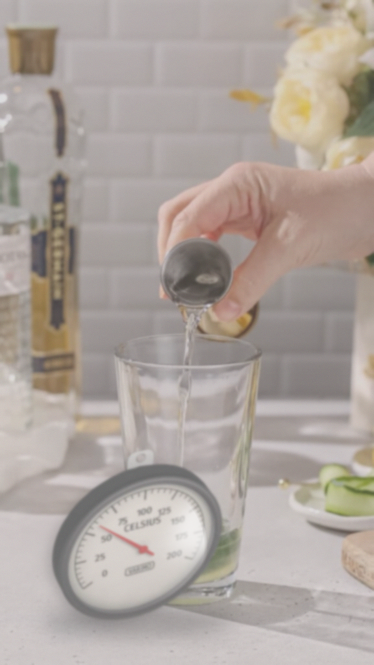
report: 60 (°C)
